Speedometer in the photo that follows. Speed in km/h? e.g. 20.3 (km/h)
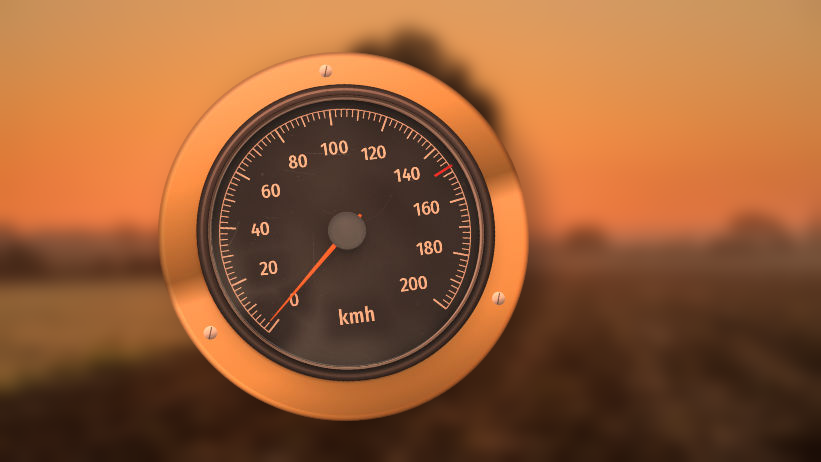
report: 2 (km/h)
